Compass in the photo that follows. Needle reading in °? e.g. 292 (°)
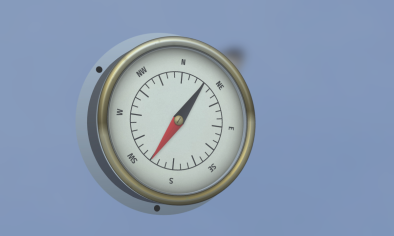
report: 210 (°)
